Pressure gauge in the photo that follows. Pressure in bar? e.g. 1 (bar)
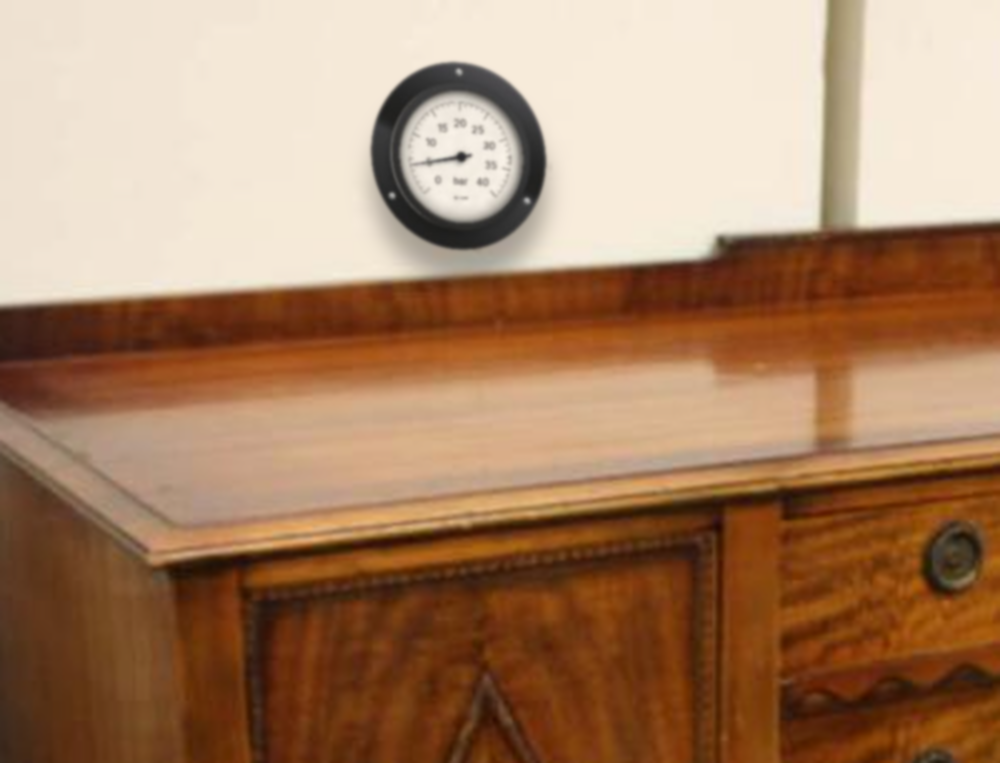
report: 5 (bar)
